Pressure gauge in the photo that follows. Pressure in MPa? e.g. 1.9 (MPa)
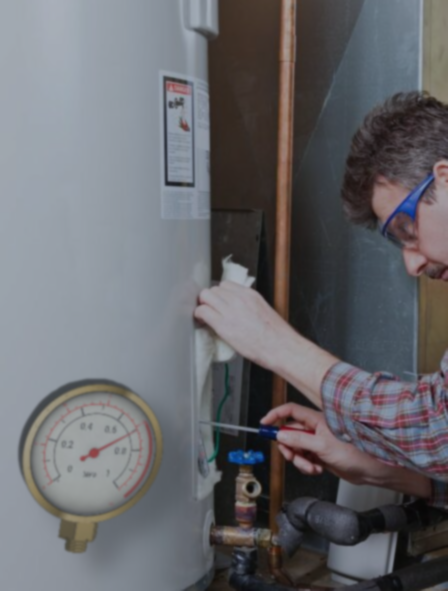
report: 0.7 (MPa)
